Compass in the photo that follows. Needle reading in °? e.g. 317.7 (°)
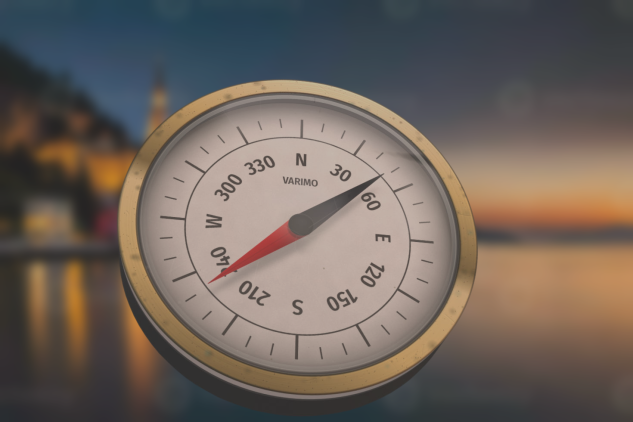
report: 230 (°)
